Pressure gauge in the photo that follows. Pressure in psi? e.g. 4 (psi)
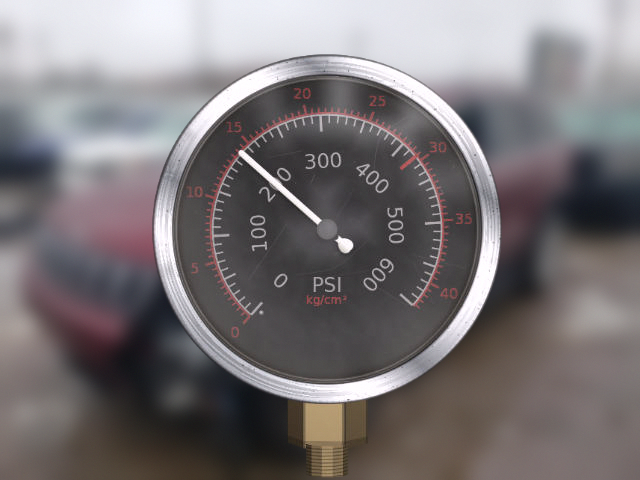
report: 200 (psi)
